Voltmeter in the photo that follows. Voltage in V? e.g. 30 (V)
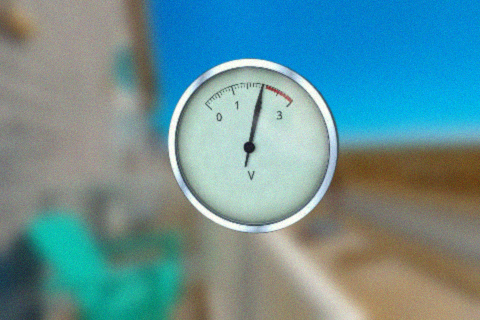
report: 2 (V)
